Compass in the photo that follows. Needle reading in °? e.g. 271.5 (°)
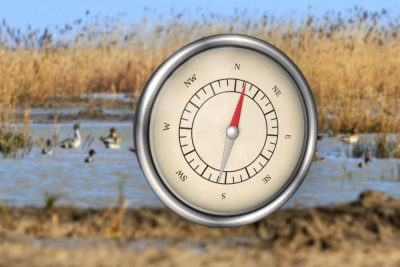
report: 10 (°)
